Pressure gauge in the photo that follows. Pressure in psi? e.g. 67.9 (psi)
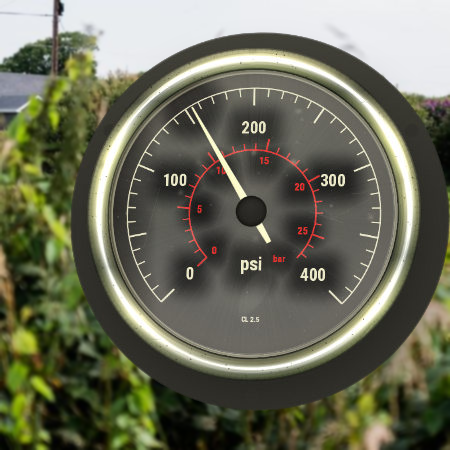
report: 155 (psi)
